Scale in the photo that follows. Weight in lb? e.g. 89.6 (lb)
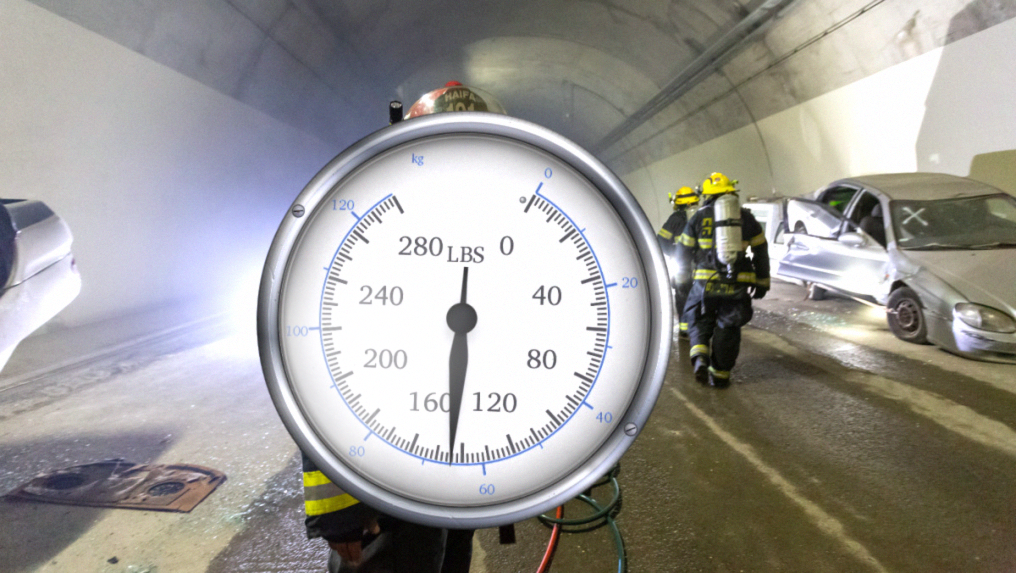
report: 144 (lb)
